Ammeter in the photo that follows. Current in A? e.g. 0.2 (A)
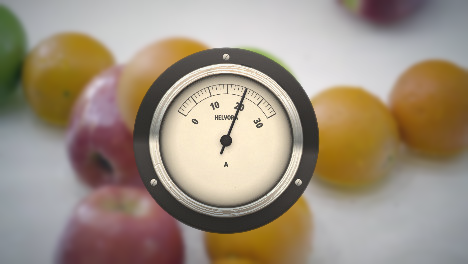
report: 20 (A)
